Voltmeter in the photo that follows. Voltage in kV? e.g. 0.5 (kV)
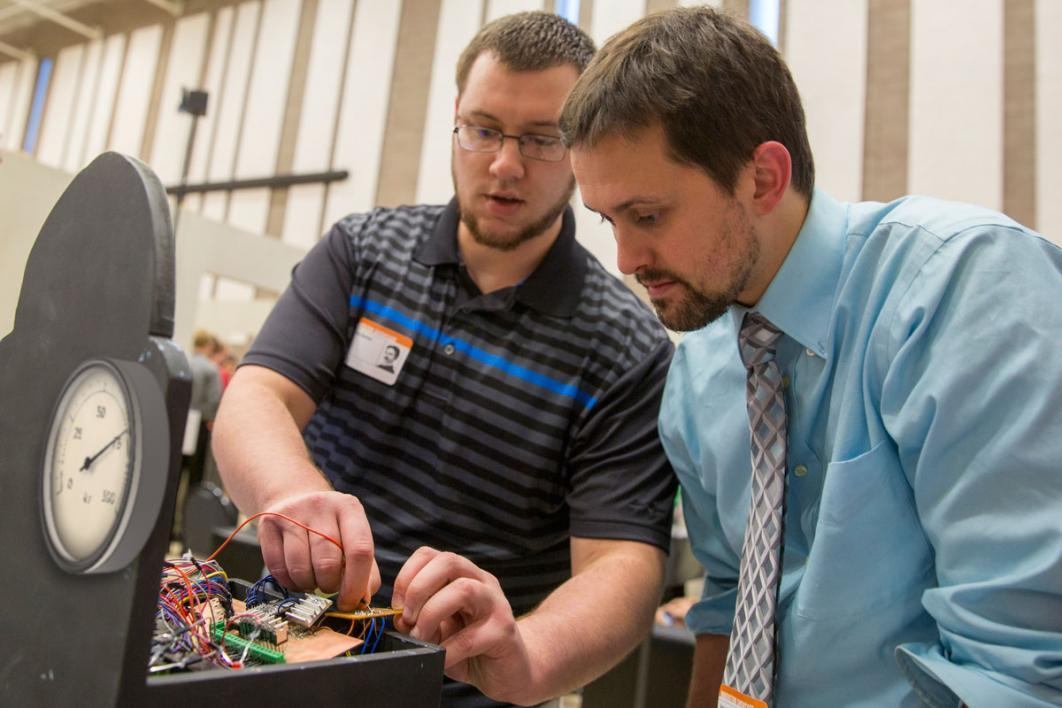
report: 75 (kV)
